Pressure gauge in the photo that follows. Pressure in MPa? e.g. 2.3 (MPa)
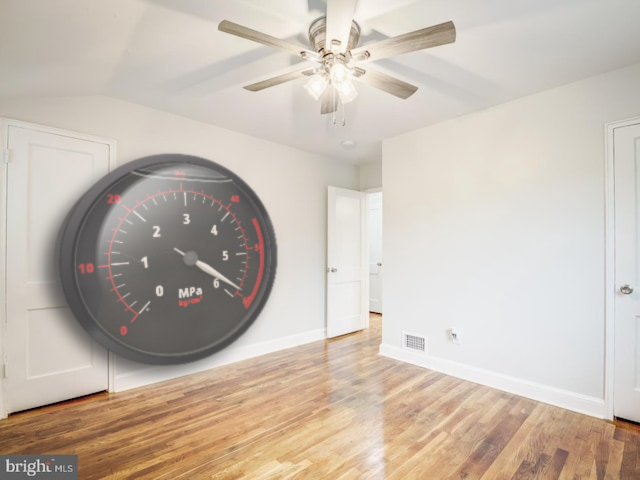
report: 5.8 (MPa)
